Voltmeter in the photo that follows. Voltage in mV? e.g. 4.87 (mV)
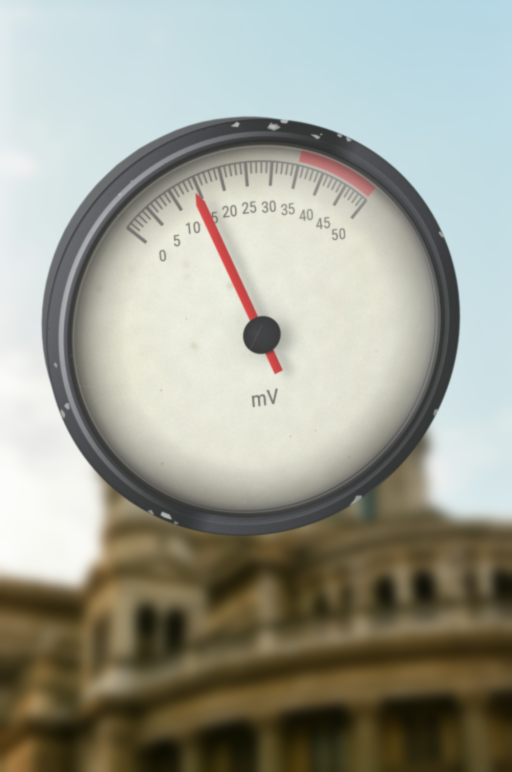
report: 14 (mV)
